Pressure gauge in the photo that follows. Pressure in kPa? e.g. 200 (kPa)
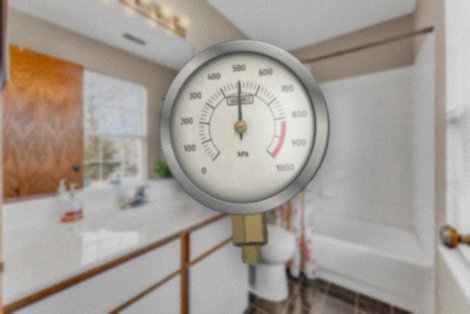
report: 500 (kPa)
